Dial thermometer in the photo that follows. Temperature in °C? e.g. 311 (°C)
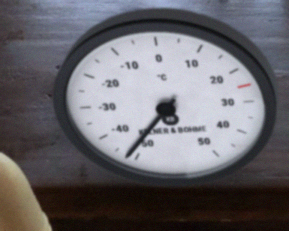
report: -47.5 (°C)
